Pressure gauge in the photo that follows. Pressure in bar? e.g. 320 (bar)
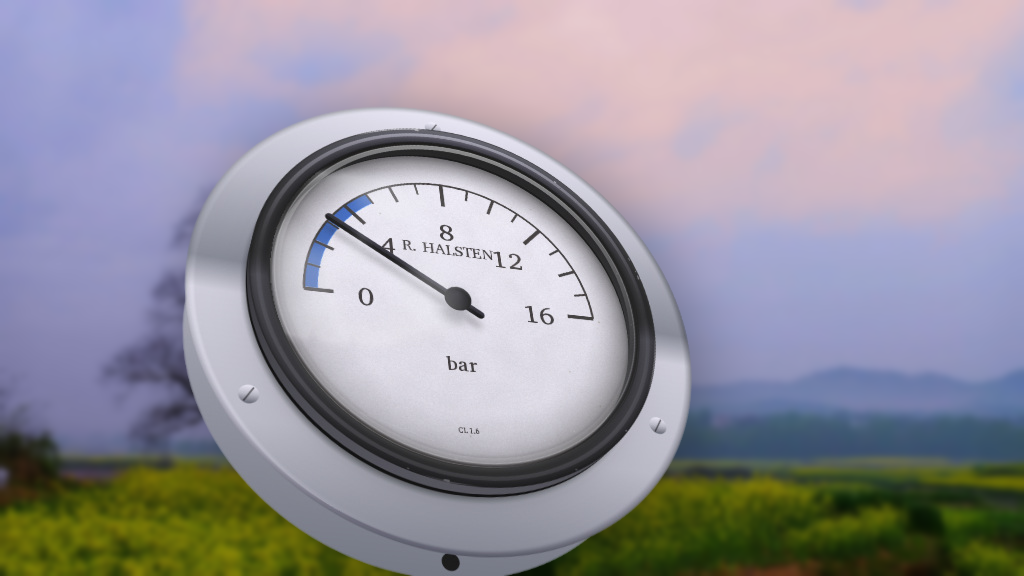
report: 3 (bar)
